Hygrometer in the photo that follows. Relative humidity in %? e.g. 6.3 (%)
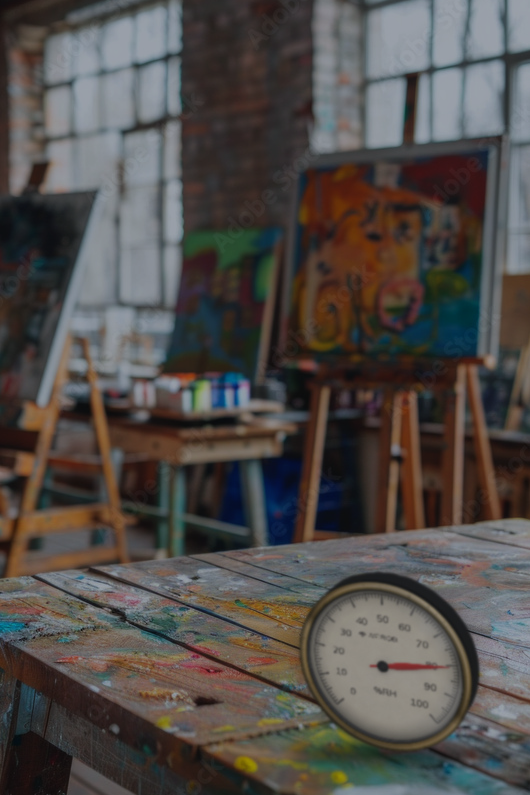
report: 80 (%)
